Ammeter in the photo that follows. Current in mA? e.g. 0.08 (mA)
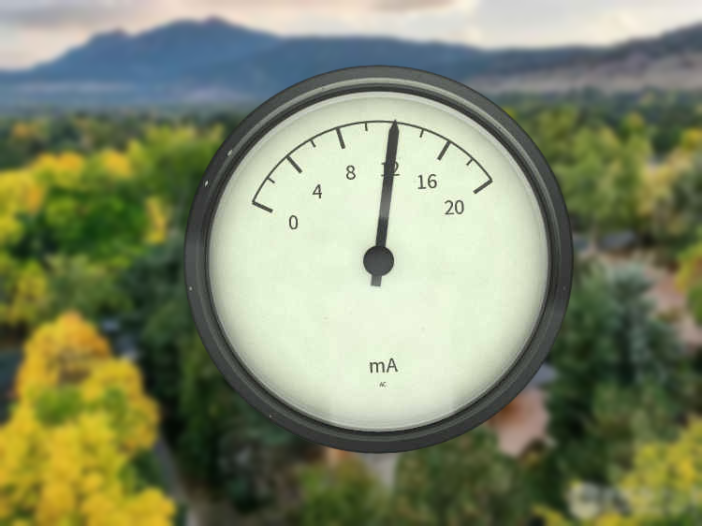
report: 12 (mA)
